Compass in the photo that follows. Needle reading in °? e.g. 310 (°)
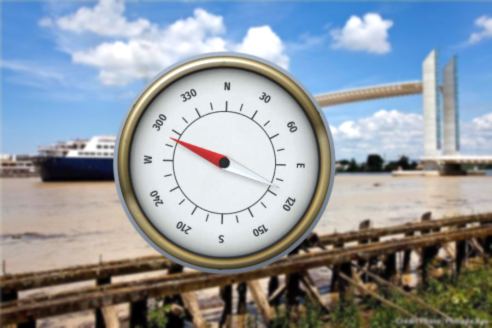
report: 292.5 (°)
